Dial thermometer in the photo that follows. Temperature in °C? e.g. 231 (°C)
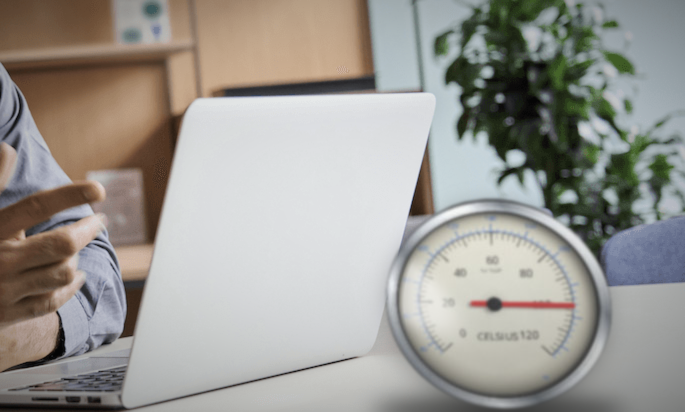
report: 100 (°C)
